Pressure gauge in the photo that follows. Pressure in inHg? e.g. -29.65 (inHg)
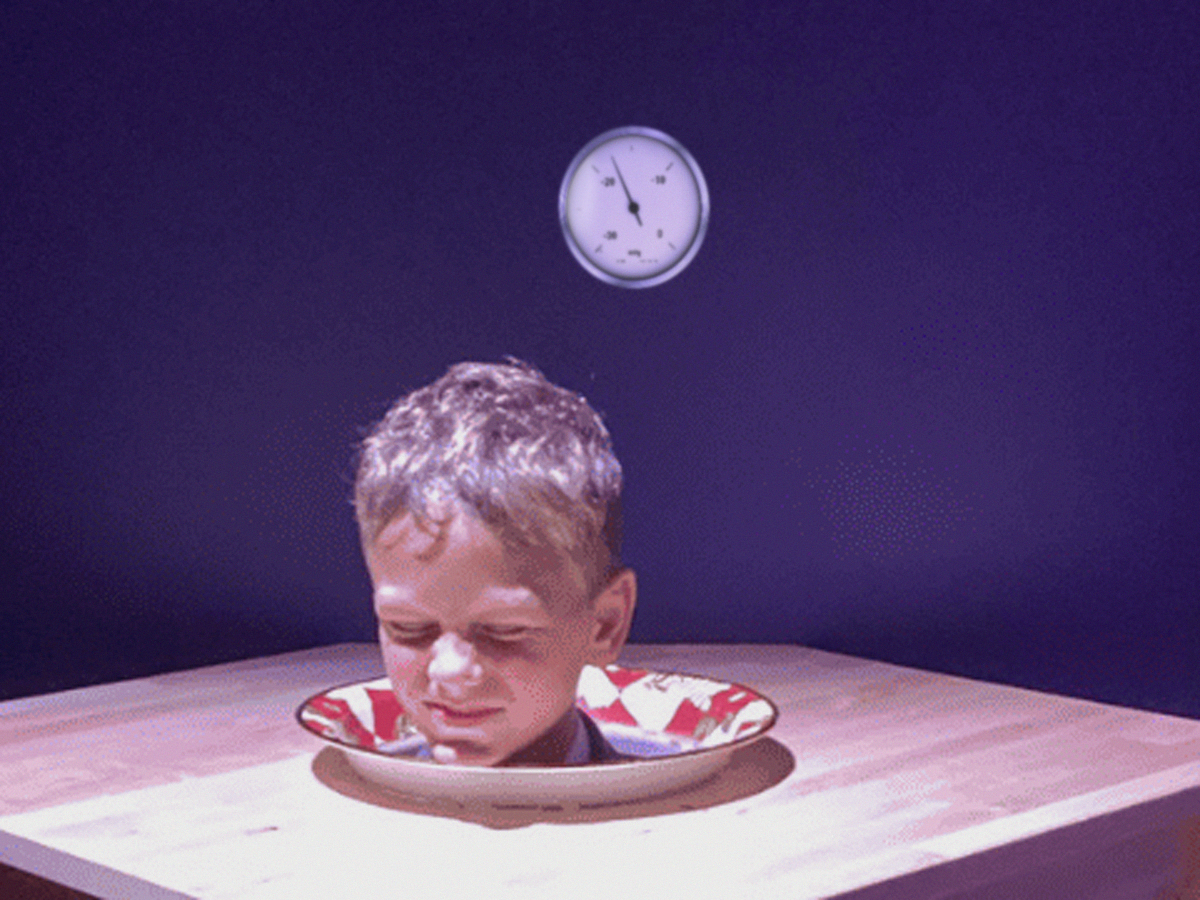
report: -17.5 (inHg)
